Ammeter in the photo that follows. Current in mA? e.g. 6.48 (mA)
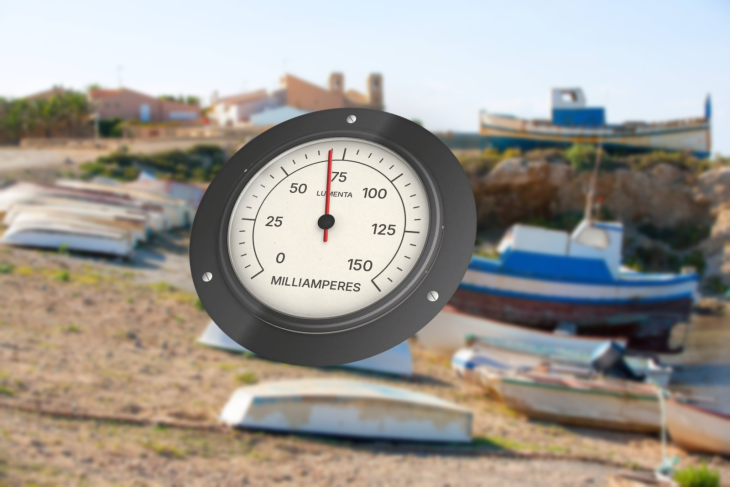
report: 70 (mA)
